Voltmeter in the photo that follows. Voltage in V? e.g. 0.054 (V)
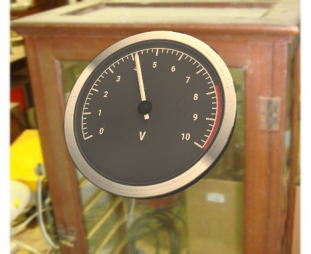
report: 4.2 (V)
